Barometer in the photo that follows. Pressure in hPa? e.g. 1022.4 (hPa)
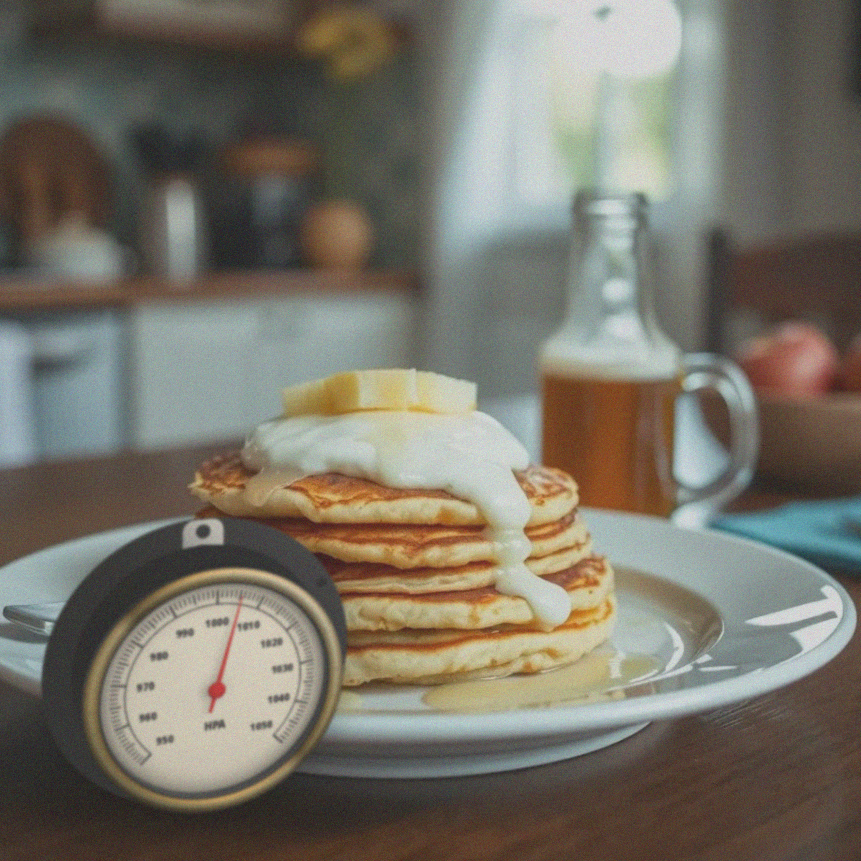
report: 1005 (hPa)
